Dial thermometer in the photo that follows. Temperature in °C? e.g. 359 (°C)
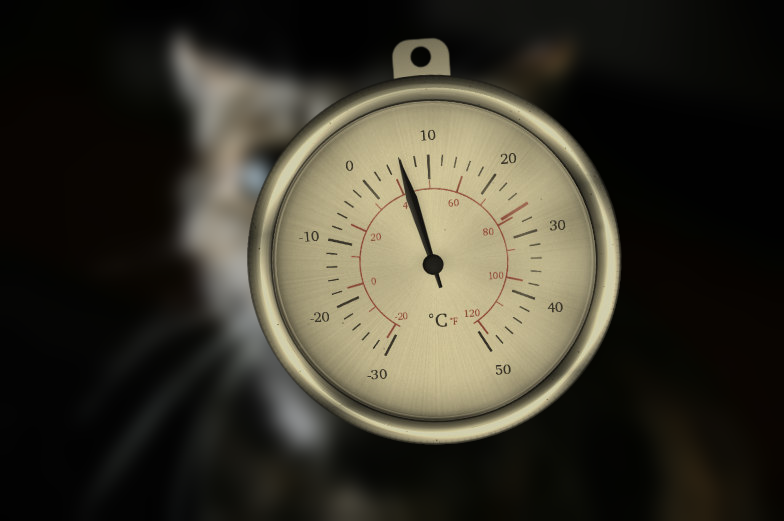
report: 6 (°C)
